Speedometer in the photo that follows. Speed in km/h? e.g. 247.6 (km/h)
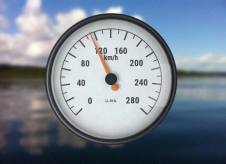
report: 115 (km/h)
